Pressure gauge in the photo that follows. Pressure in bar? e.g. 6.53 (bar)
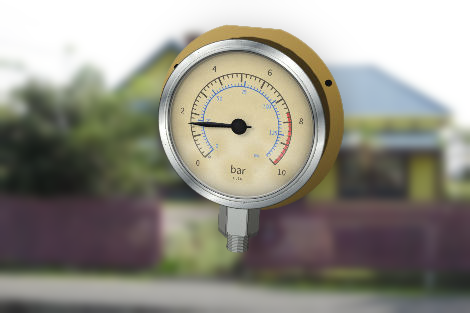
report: 1.6 (bar)
